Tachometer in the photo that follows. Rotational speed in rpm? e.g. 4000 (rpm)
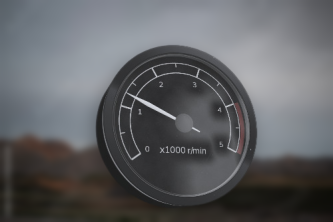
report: 1250 (rpm)
